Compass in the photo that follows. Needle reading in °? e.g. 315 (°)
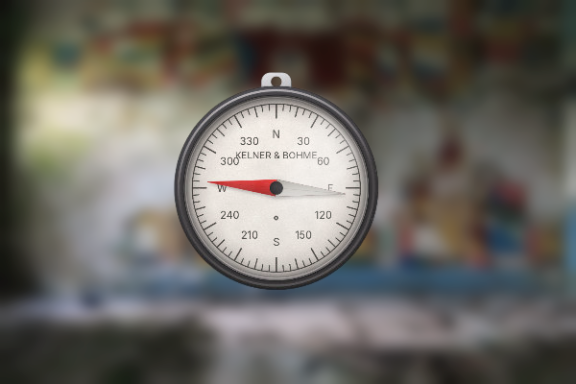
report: 275 (°)
